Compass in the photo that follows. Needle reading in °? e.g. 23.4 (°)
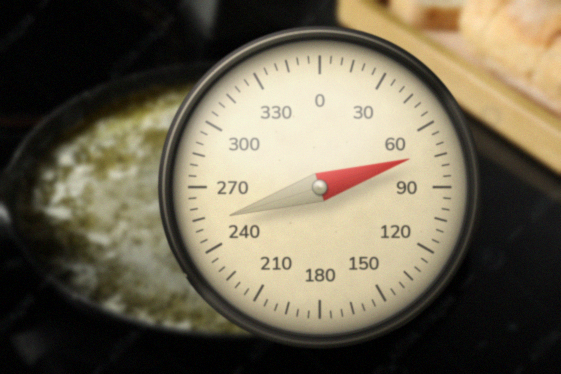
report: 72.5 (°)
